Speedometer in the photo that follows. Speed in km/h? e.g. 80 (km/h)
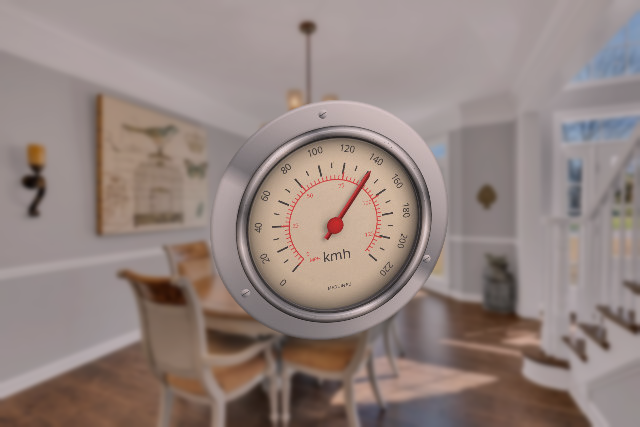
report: 140 (km/h)
